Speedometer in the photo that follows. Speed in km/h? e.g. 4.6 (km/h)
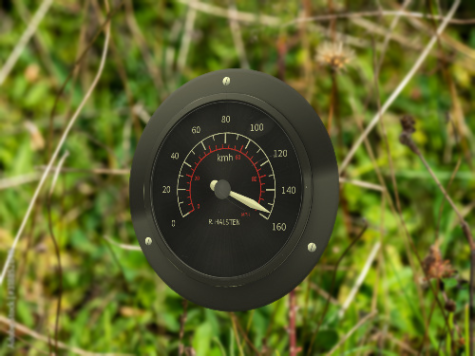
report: 155 (km/h)
